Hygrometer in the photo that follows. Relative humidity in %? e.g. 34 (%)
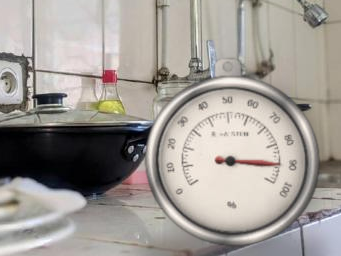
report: 90 (%)
